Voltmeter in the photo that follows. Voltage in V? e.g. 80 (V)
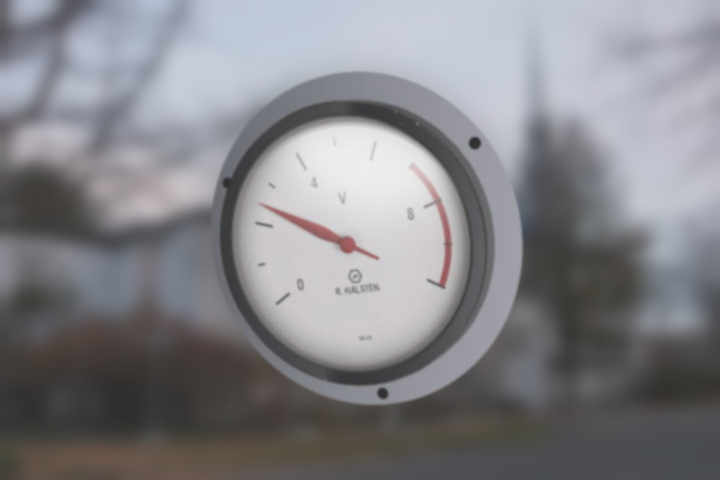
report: 2.5 (V)
